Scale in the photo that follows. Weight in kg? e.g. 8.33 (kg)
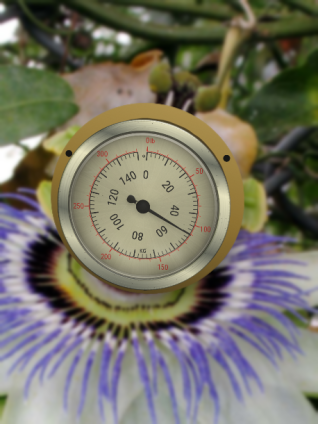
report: 50 (kg)
